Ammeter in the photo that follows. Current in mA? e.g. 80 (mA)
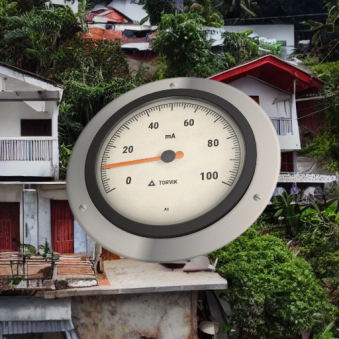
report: 10 (mA)
